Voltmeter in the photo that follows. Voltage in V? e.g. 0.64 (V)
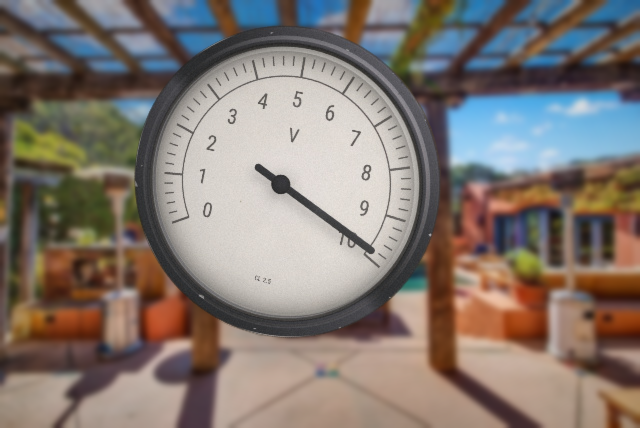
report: 9.8 (V)
